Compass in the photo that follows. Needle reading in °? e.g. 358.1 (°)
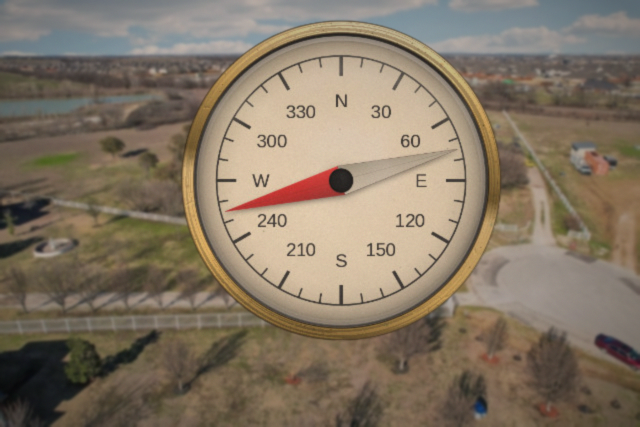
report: 255 (°)
